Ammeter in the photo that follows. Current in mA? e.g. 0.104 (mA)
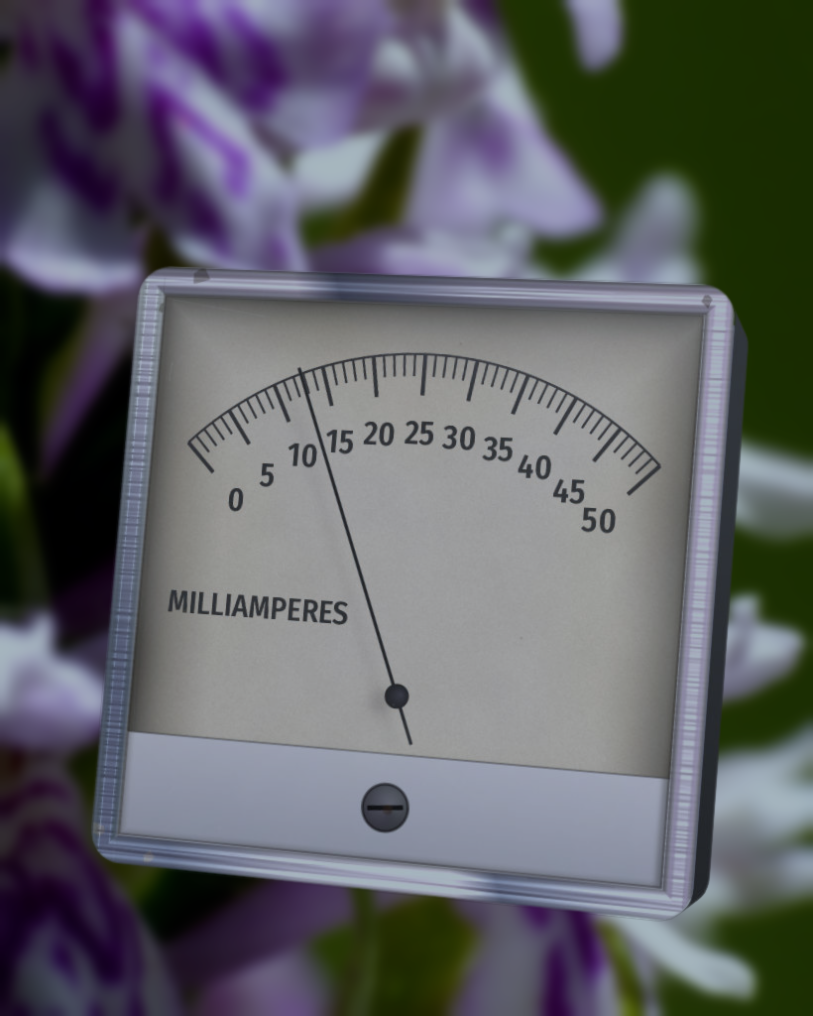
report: 13 (mA)
